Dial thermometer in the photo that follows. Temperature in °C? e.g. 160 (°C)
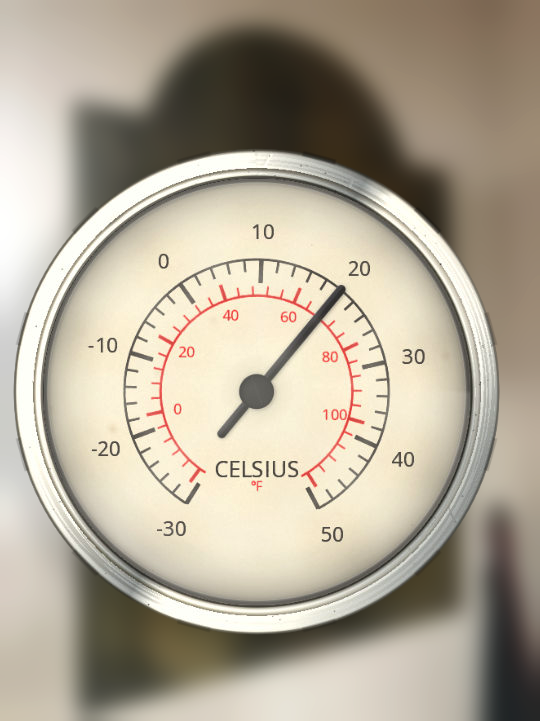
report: 20 (°C)
